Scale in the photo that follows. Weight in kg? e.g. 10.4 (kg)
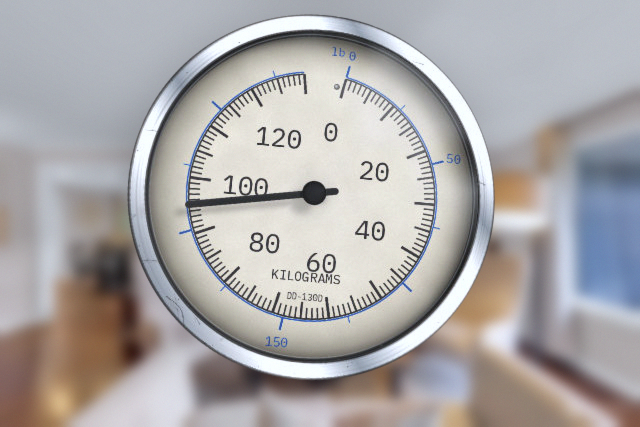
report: 95 (kg)
